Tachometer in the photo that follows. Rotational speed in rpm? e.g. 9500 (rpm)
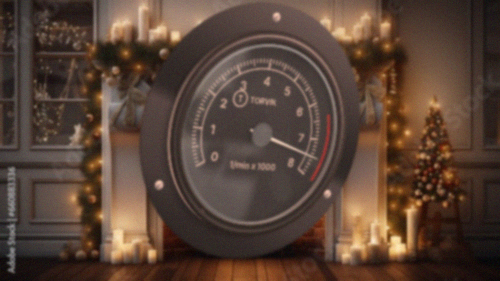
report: 7500 (rpm)
